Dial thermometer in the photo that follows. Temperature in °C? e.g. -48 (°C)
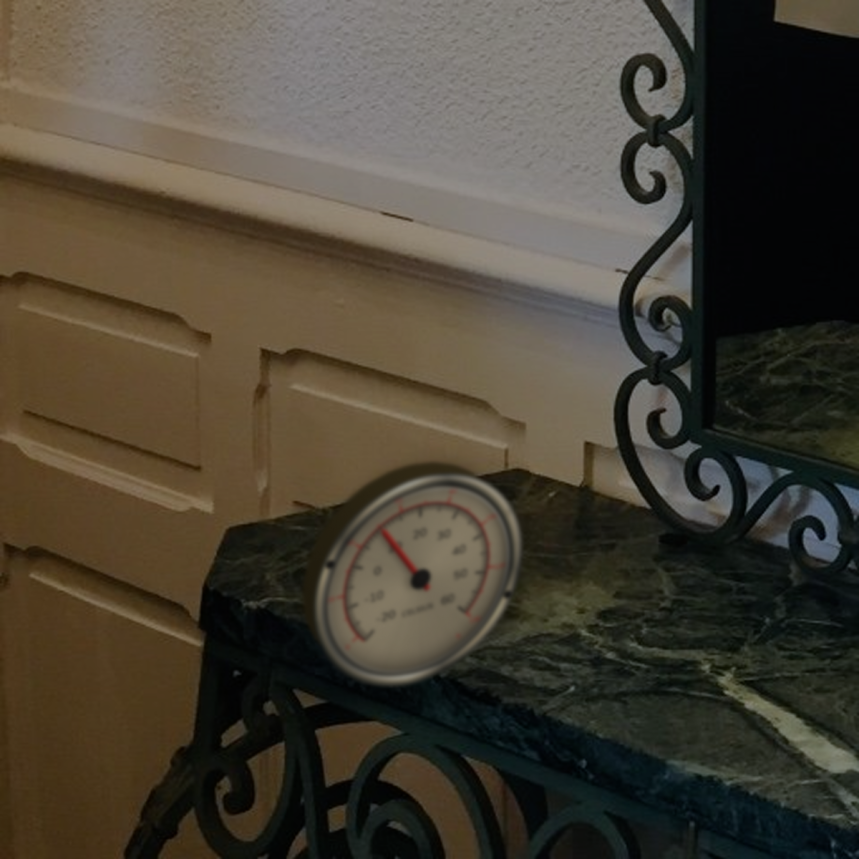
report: 10 (°C)
